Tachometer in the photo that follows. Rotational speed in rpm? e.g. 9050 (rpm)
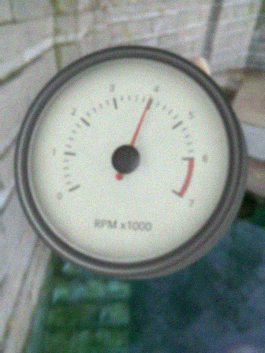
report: 4000 (rpm)
